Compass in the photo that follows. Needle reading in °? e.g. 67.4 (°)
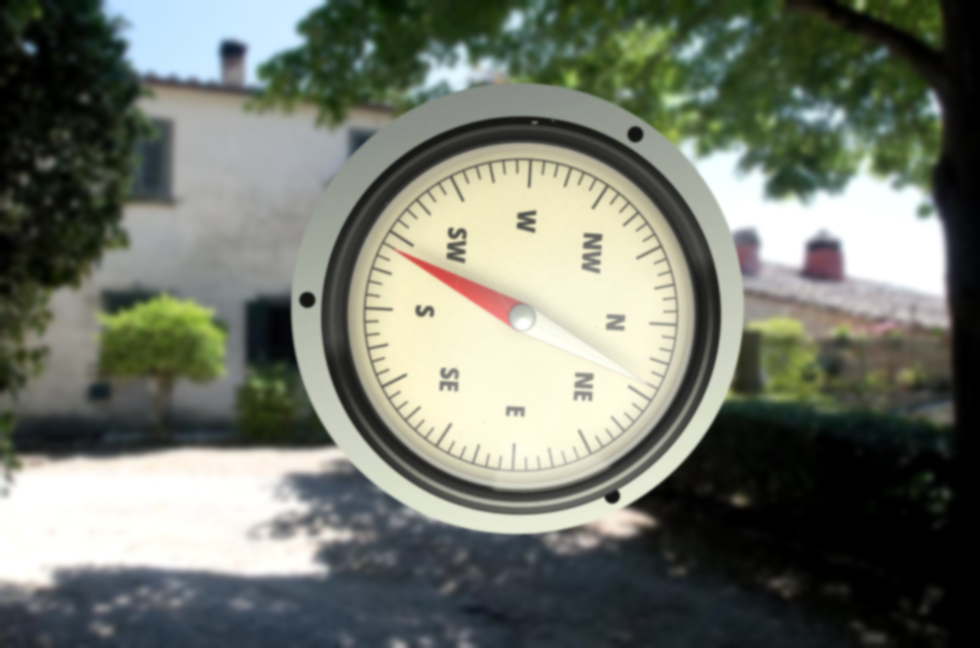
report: 205 (°)
